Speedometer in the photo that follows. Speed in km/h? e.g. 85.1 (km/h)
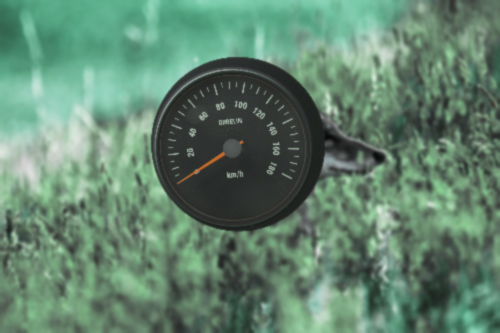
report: 0 (km/h)
